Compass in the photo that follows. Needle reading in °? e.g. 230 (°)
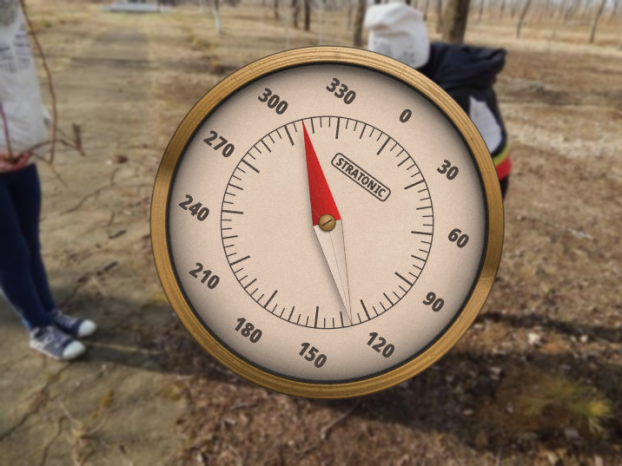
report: 310 (°)
